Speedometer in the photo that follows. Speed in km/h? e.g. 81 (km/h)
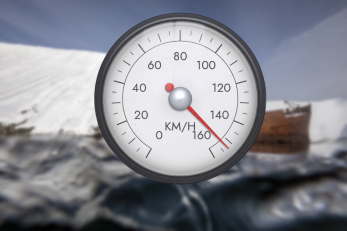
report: 152.5 (km/h)
